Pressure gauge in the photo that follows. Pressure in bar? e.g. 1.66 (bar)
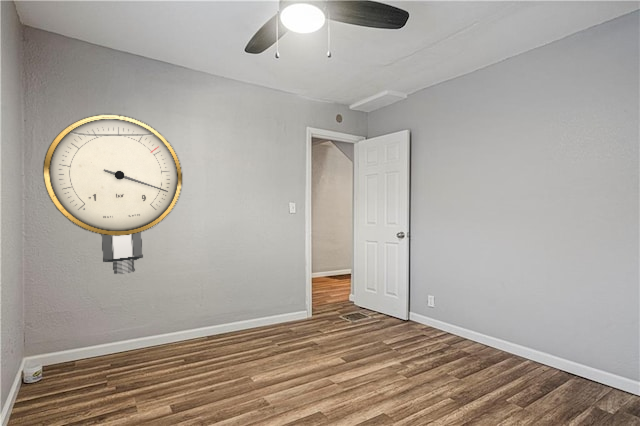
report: 8 (bar)
